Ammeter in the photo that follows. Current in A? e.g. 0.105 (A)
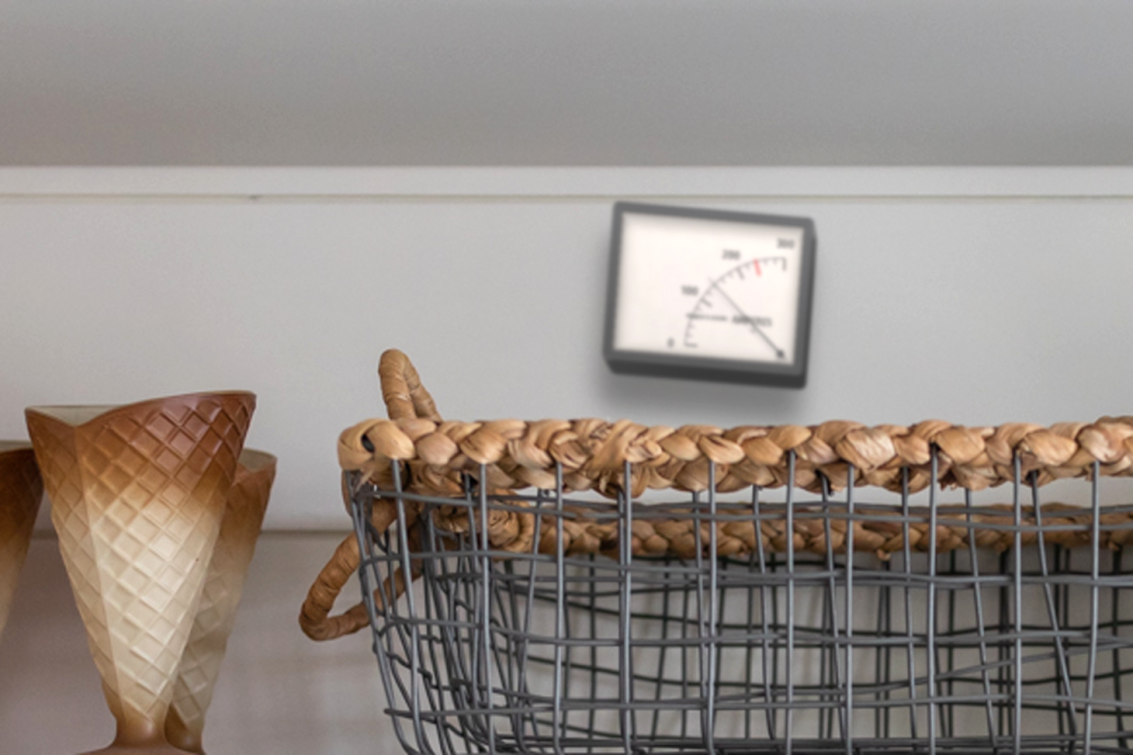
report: 140 (A)
